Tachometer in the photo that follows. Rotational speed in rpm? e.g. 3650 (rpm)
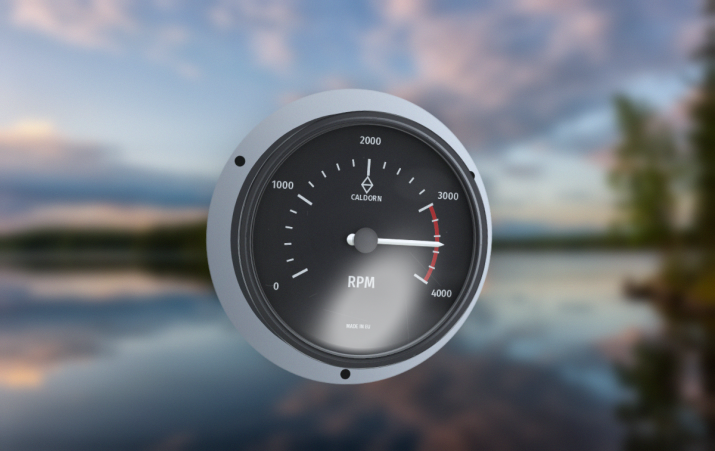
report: 3500 (rpm)
